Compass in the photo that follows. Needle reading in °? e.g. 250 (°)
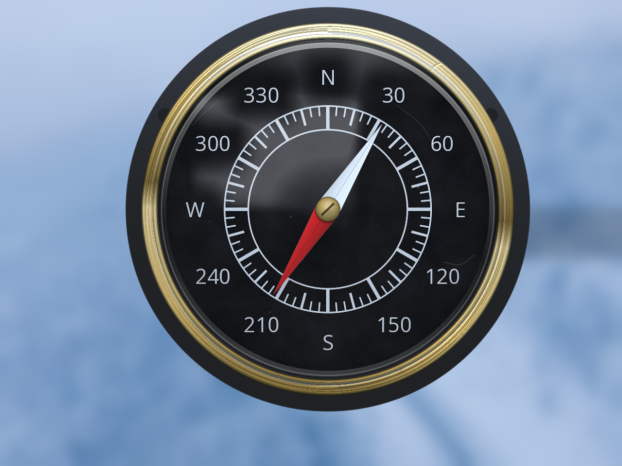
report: 212.5 (°)
